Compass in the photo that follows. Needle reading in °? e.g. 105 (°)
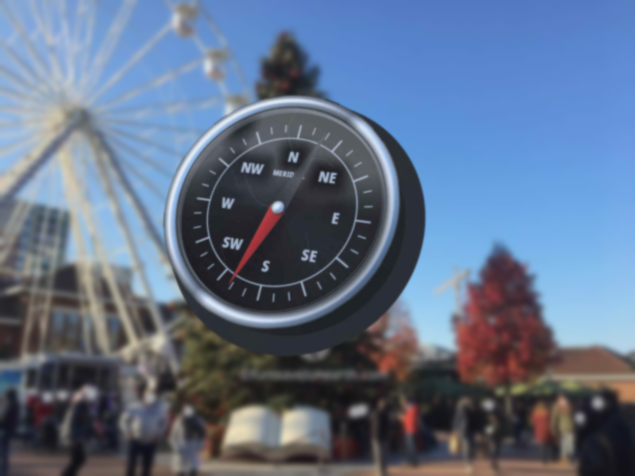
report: 200 (°)
